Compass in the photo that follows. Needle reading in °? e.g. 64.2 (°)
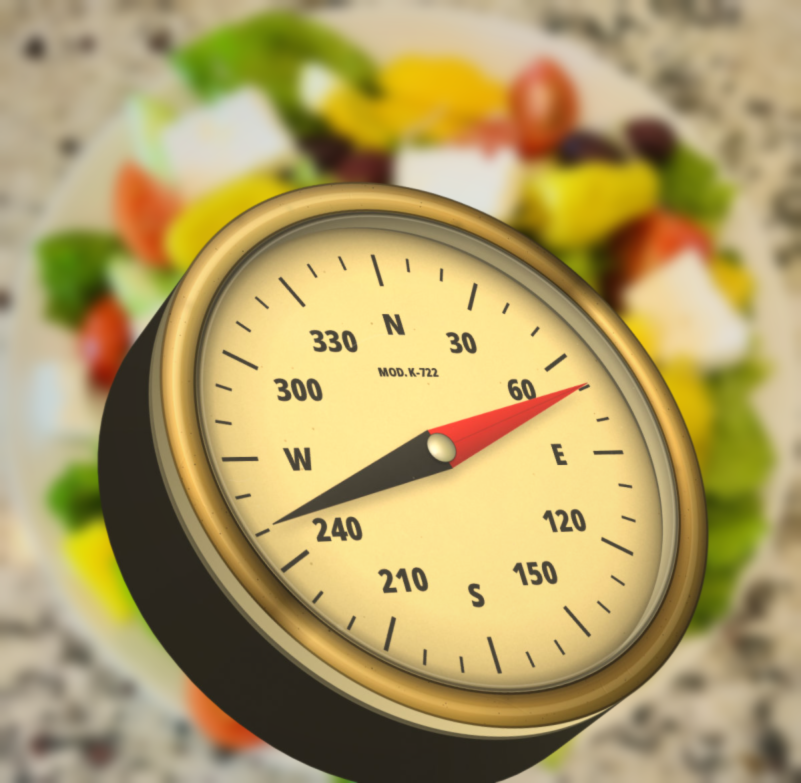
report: 70 (°)
